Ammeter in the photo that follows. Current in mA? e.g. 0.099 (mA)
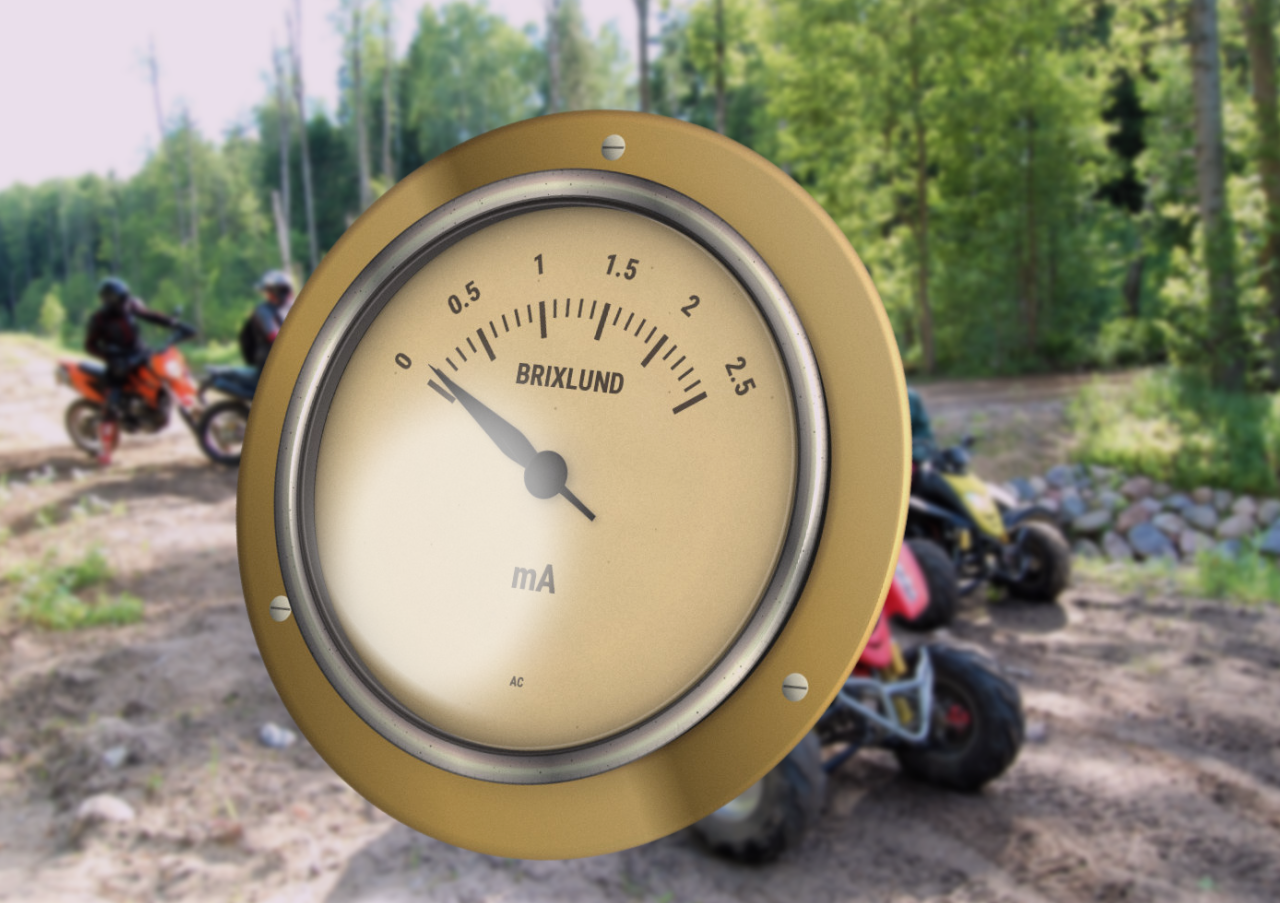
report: 0.1 (mA)
